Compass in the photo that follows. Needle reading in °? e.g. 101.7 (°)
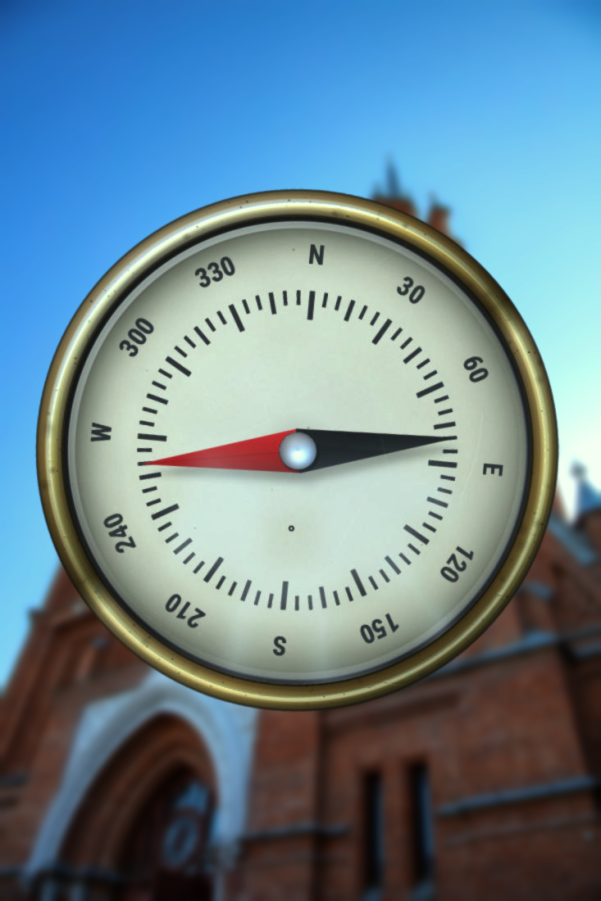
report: 260 (°)
